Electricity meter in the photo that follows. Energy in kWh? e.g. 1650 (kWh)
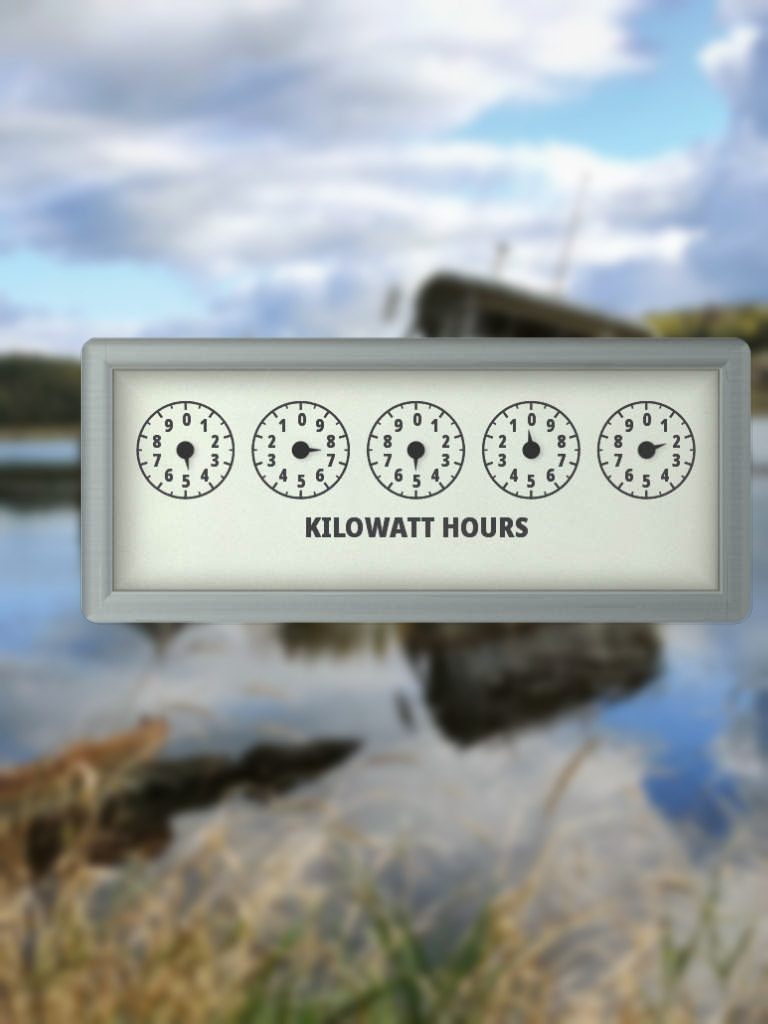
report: 47502 (kWh)
